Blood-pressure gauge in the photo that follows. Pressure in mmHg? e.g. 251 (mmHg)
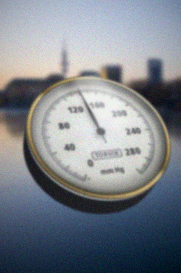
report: 140 (mmHg)
